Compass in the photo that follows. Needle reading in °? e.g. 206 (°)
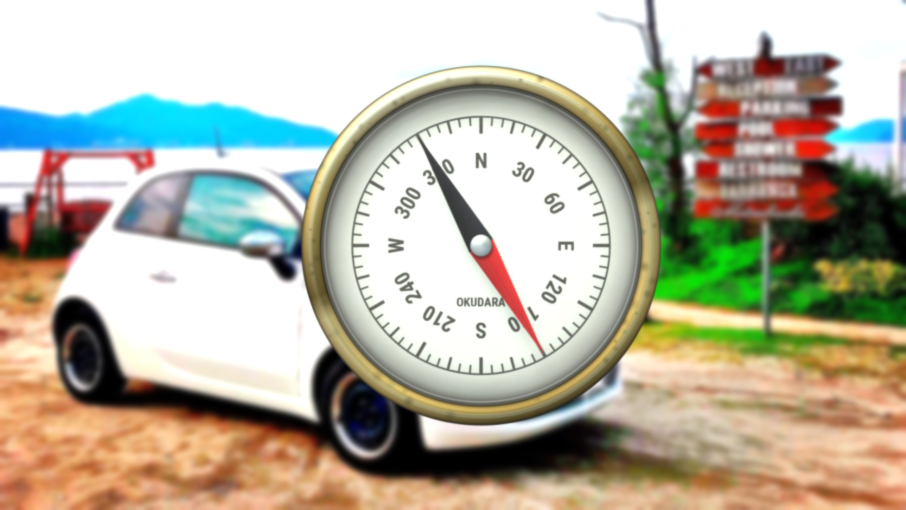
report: 150 (°)
